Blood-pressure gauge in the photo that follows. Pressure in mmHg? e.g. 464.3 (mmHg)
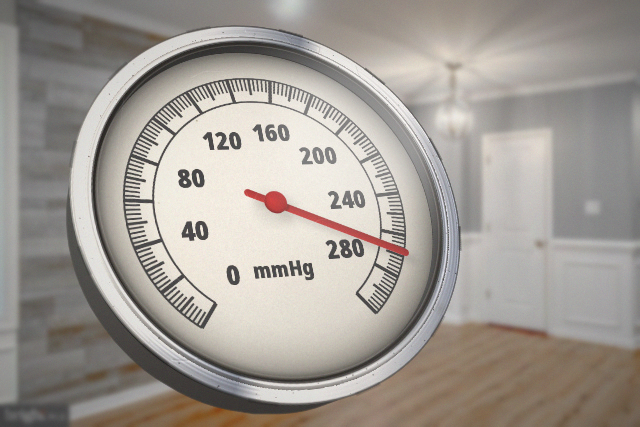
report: 270 (mmHg)
